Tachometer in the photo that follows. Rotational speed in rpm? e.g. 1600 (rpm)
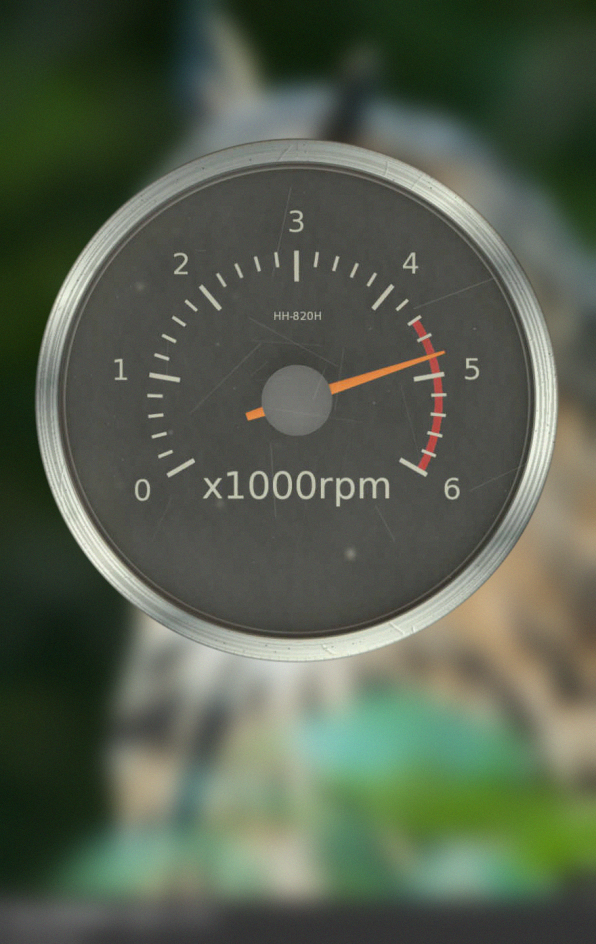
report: 4800 (rpm)
